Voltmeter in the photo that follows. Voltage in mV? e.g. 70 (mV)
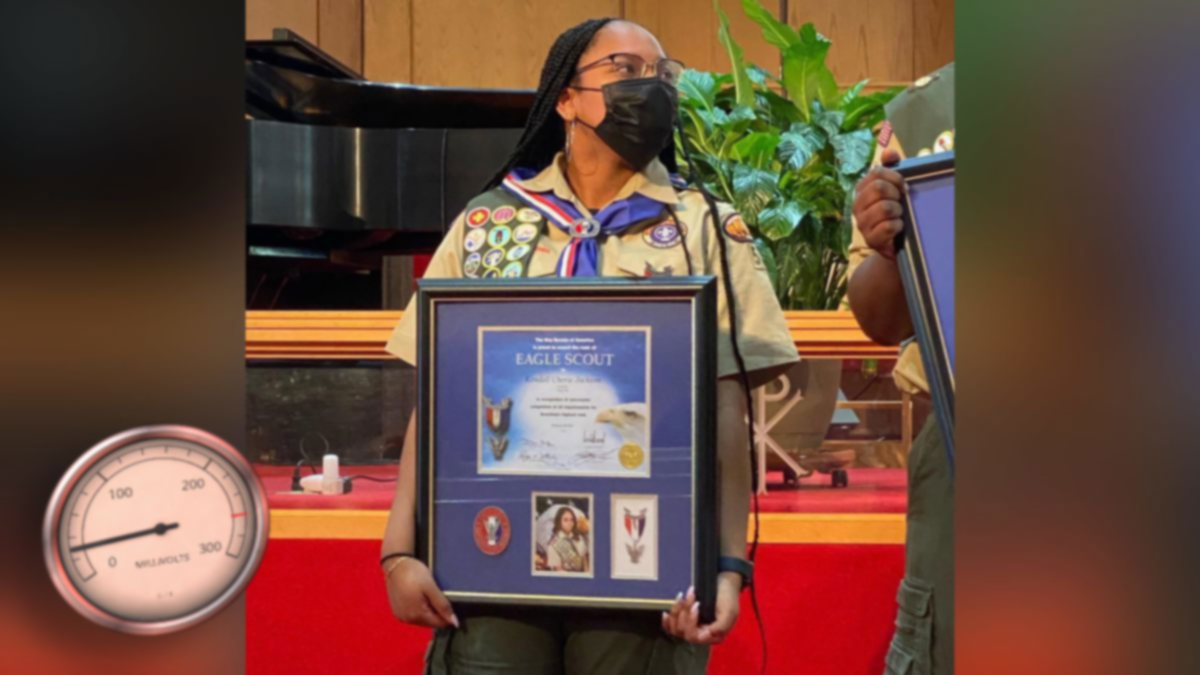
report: 30 (mV)
